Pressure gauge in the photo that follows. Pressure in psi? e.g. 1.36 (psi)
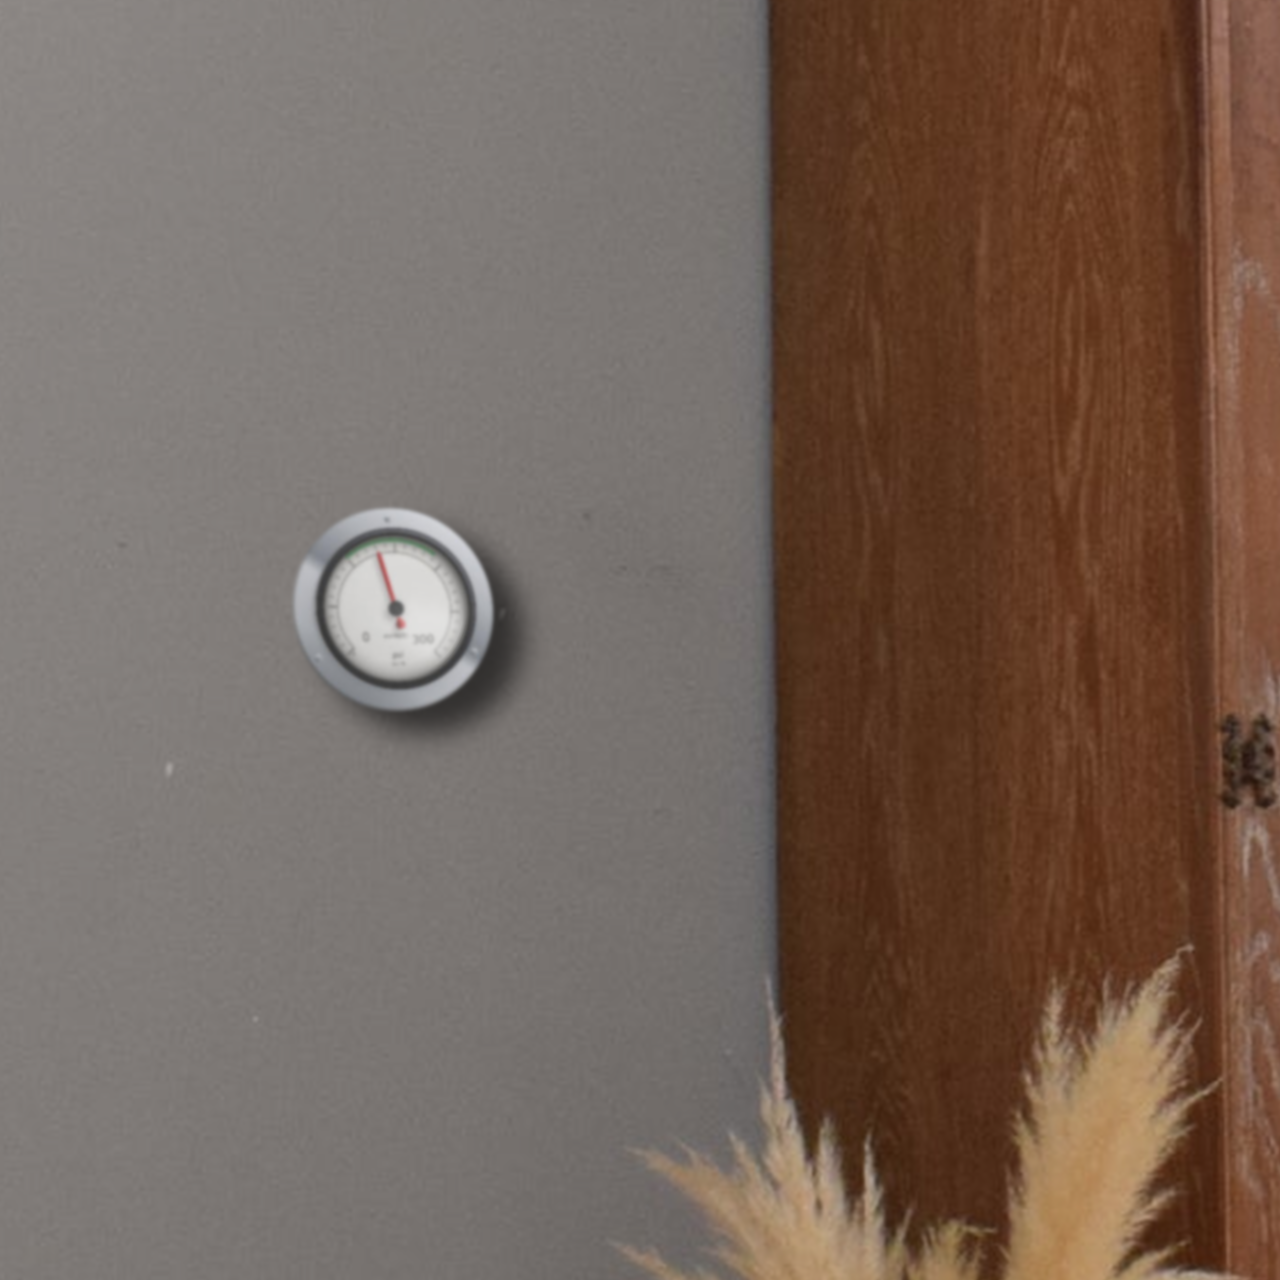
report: 130 (psi)
